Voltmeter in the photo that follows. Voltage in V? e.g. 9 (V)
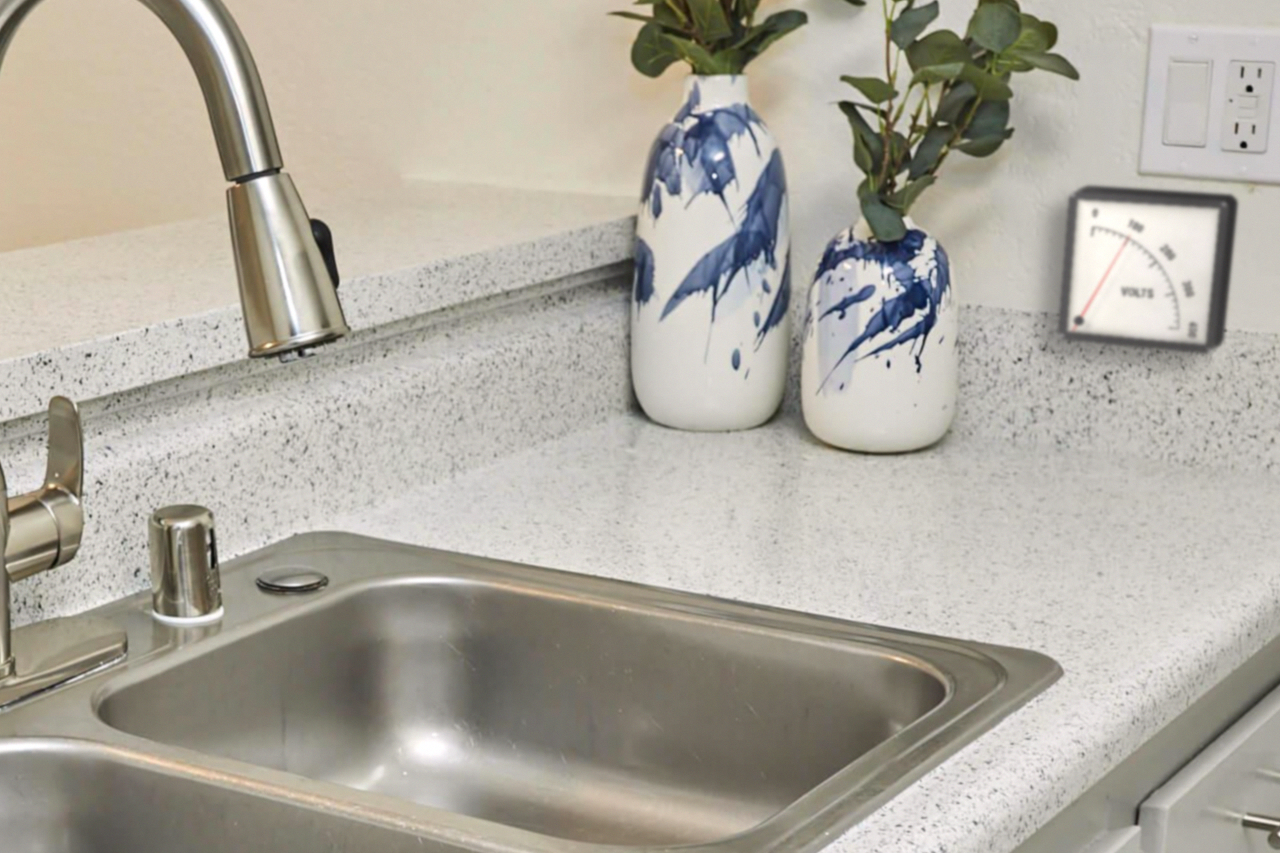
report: 100 (V)
